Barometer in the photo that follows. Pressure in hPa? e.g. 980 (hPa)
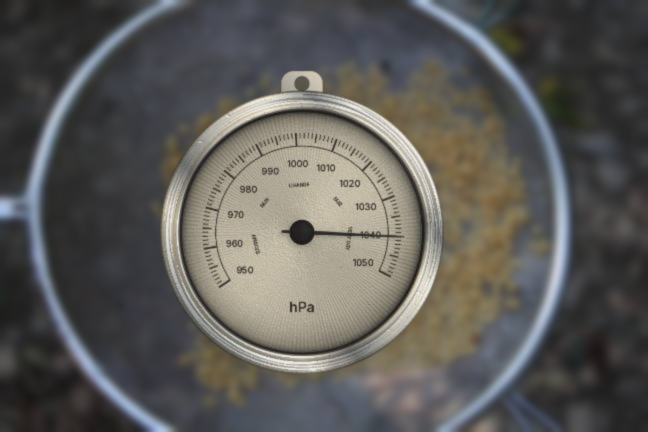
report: 1040 (hPa)
